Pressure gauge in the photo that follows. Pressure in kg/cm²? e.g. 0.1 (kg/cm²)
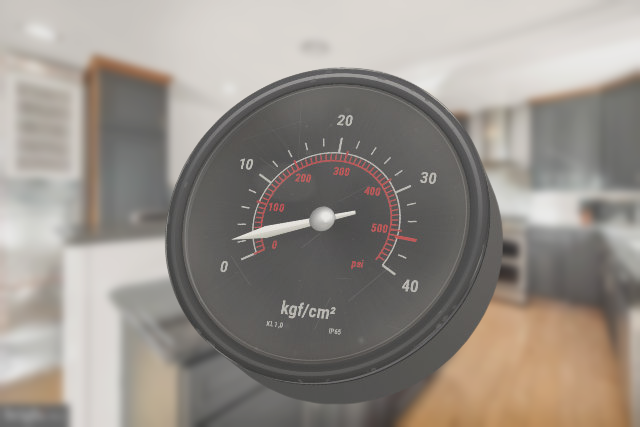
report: 2 (kg/cm²)
